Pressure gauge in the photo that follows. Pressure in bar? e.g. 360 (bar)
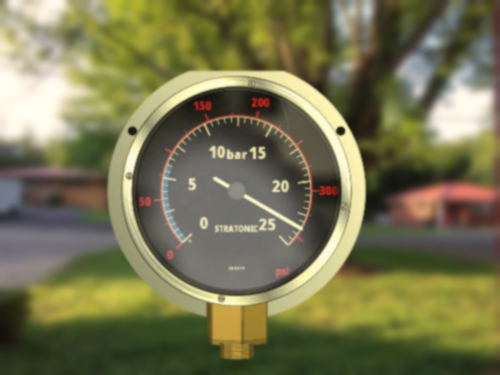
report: 23.5 (bar)
